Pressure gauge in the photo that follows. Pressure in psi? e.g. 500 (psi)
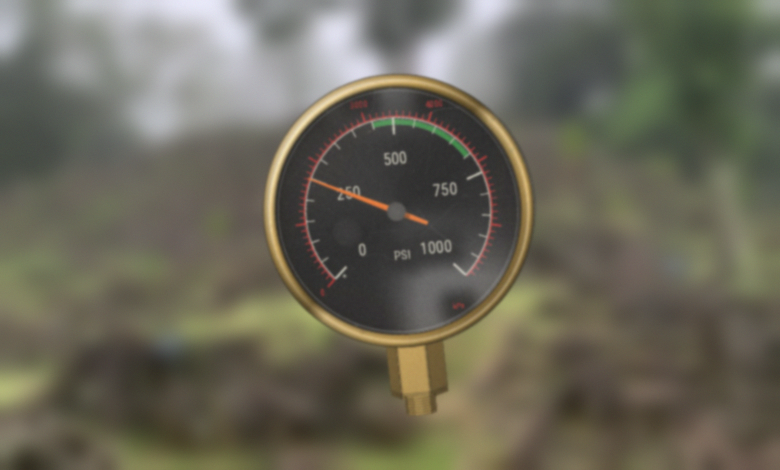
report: 250 (psi)
